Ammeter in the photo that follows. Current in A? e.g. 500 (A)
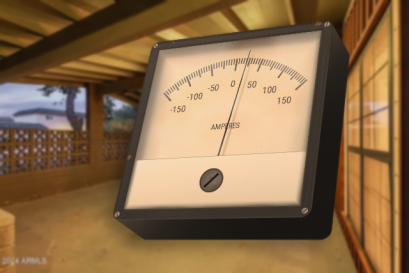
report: 25 (A)
